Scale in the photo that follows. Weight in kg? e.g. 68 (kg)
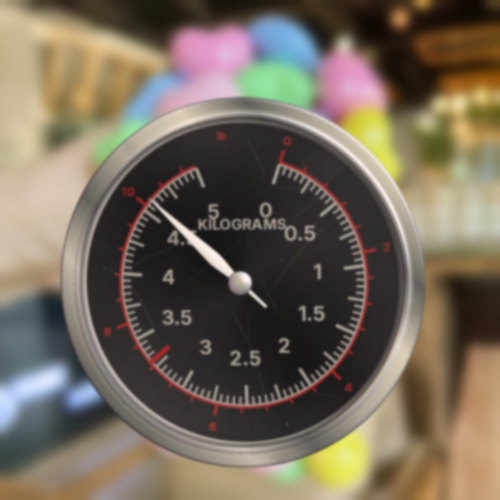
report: 4.6 (kg)
